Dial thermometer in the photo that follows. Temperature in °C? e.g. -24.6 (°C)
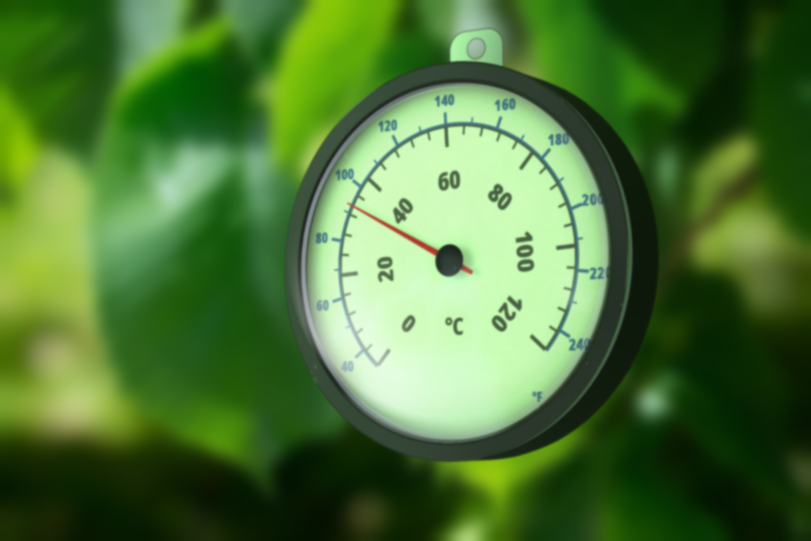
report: 34 (°C)
